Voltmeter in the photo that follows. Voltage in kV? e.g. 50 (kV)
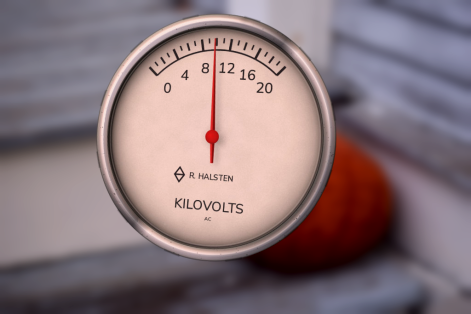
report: 10 (kV)
